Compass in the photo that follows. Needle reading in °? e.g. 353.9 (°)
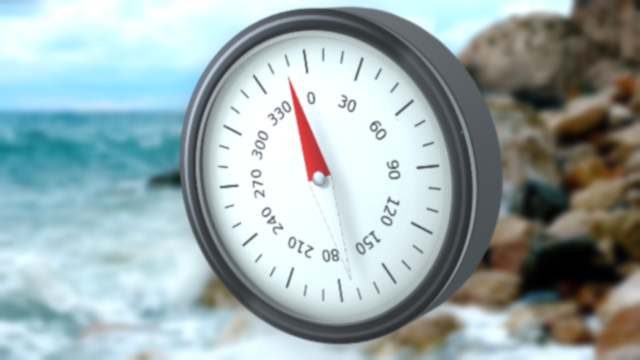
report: 350 (°)
